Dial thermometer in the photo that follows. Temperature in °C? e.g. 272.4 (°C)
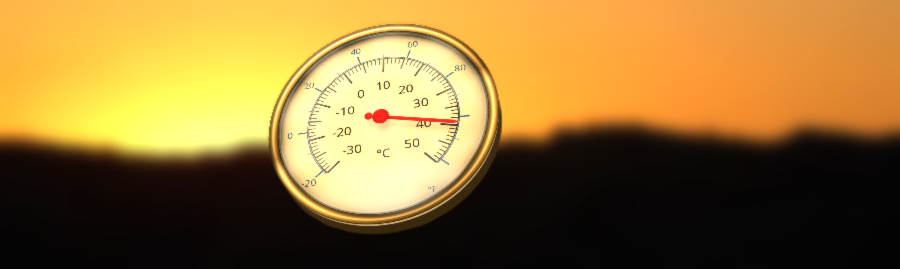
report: 40 (°C)
